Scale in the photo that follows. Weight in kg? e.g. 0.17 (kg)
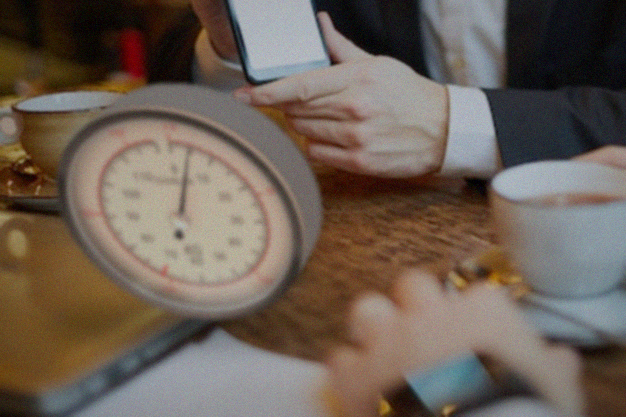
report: 5 (kg)
